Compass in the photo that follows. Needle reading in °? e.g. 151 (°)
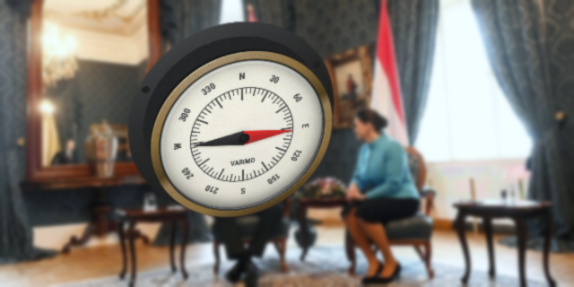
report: 90 (°)
